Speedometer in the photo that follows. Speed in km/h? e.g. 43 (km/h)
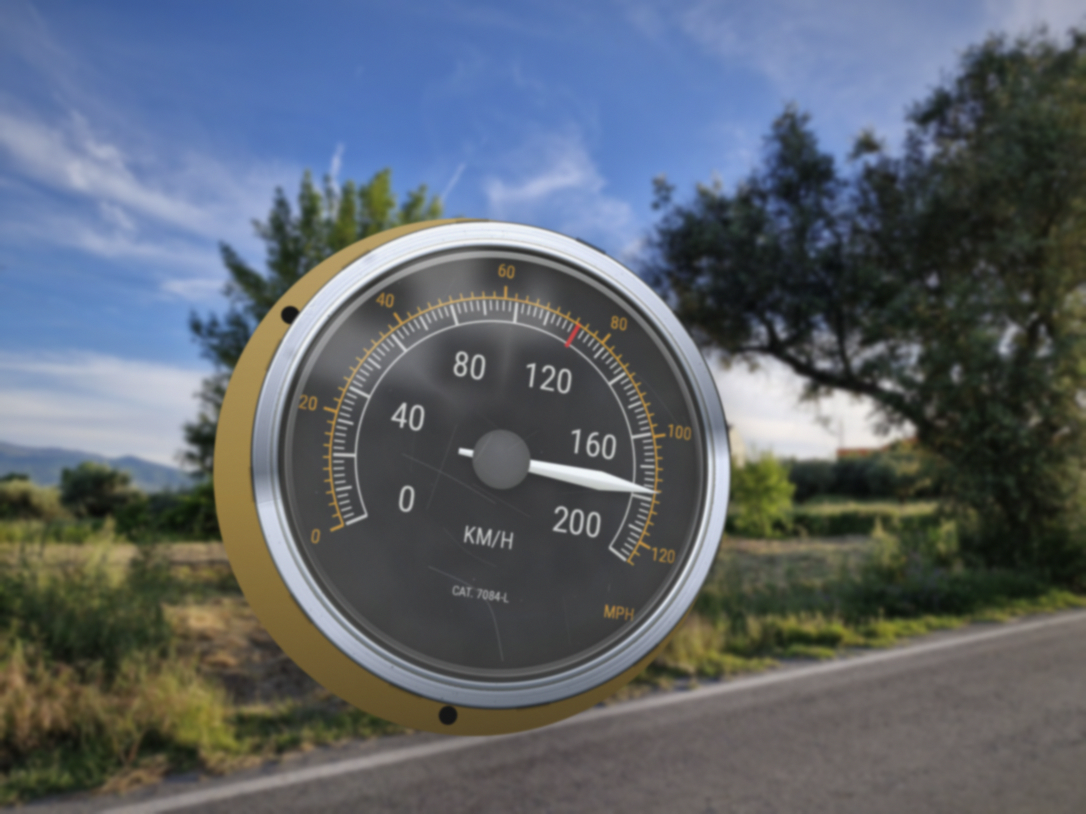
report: 178 (km/h)
